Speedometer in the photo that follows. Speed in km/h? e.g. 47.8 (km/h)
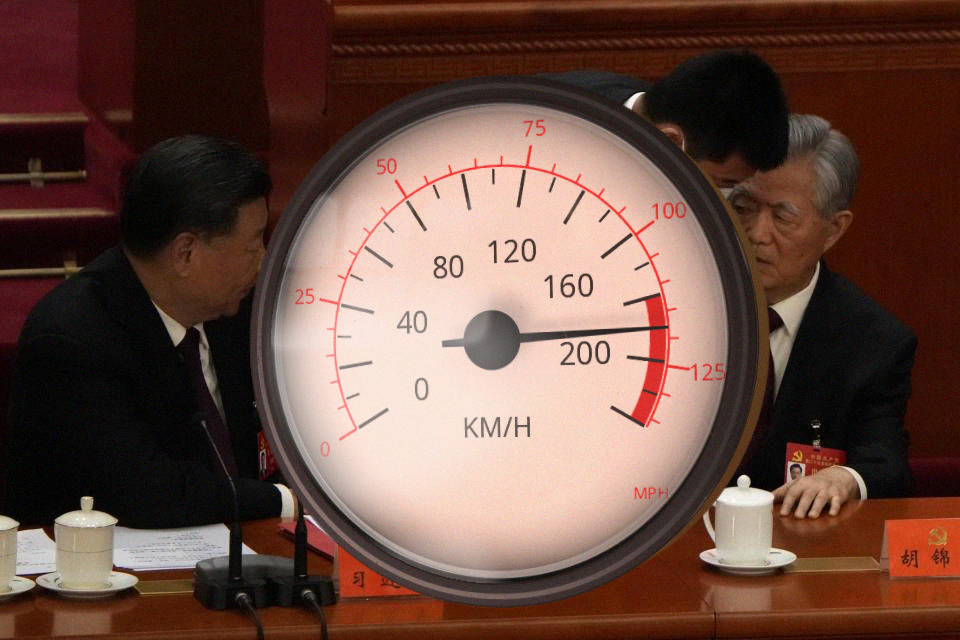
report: 190 (km/h)
